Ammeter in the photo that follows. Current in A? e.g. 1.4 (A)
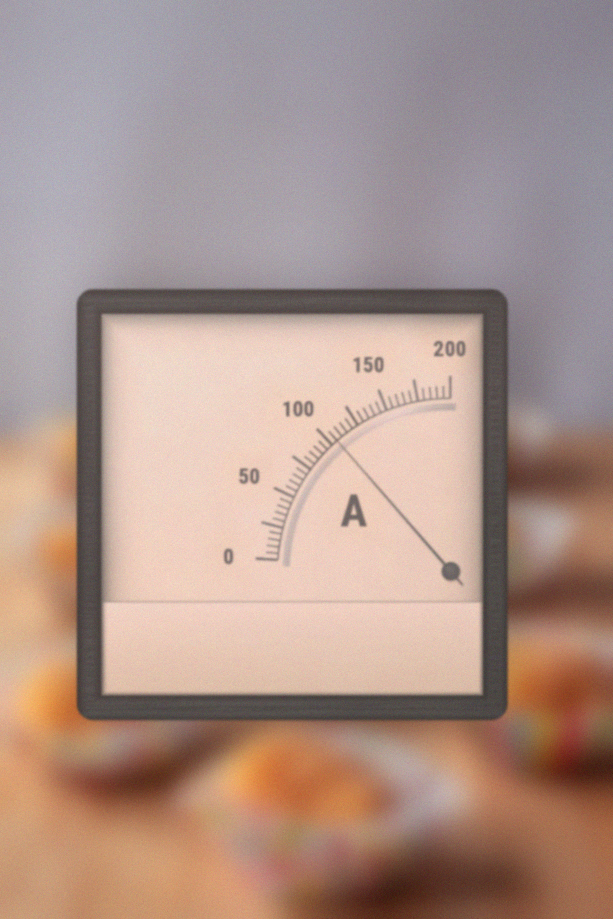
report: 105 (A)
